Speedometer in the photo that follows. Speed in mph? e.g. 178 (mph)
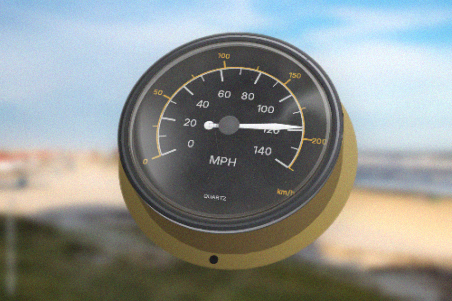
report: 120 (mph)
